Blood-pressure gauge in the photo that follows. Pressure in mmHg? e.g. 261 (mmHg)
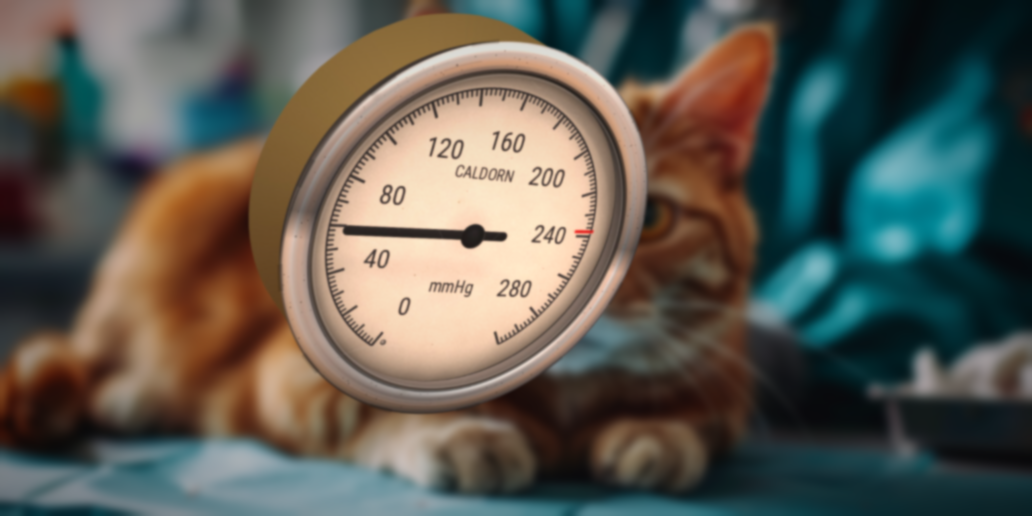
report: 60 (mmHg)
